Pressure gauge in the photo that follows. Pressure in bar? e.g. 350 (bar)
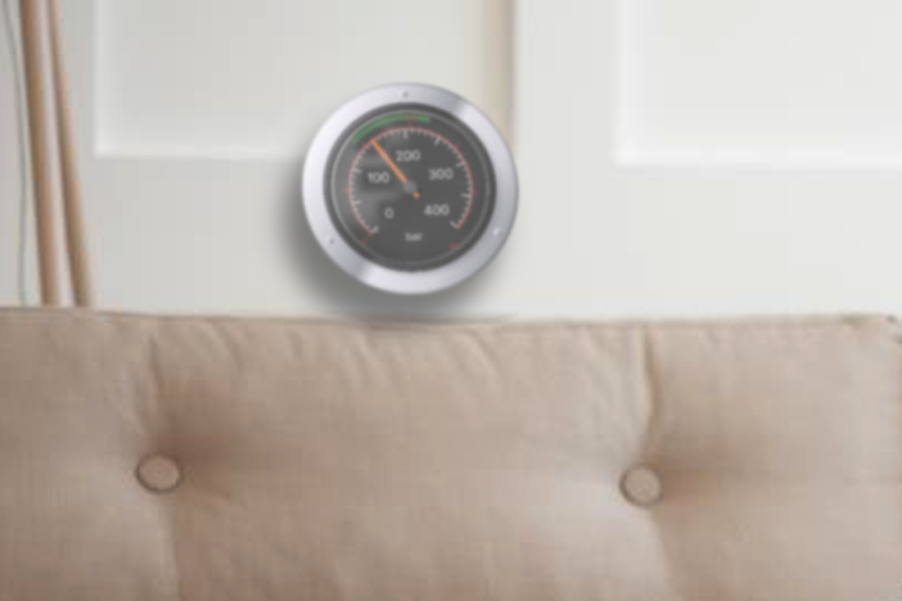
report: 150 (bar)
